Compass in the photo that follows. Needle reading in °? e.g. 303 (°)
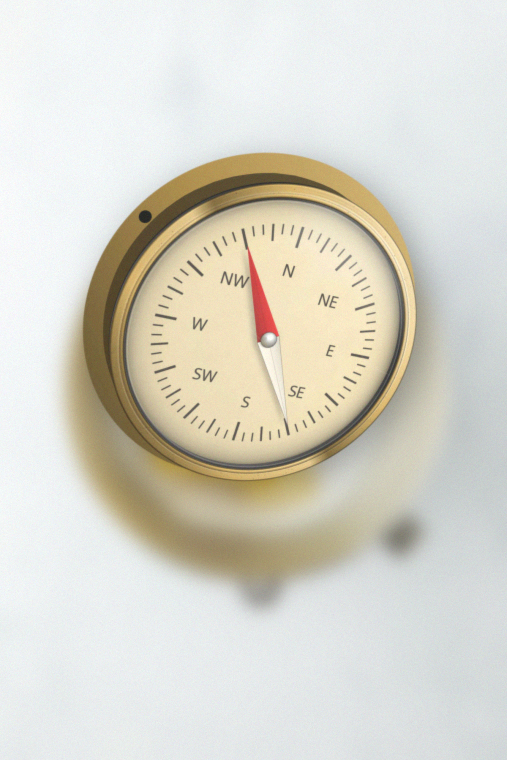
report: 330 (°)
